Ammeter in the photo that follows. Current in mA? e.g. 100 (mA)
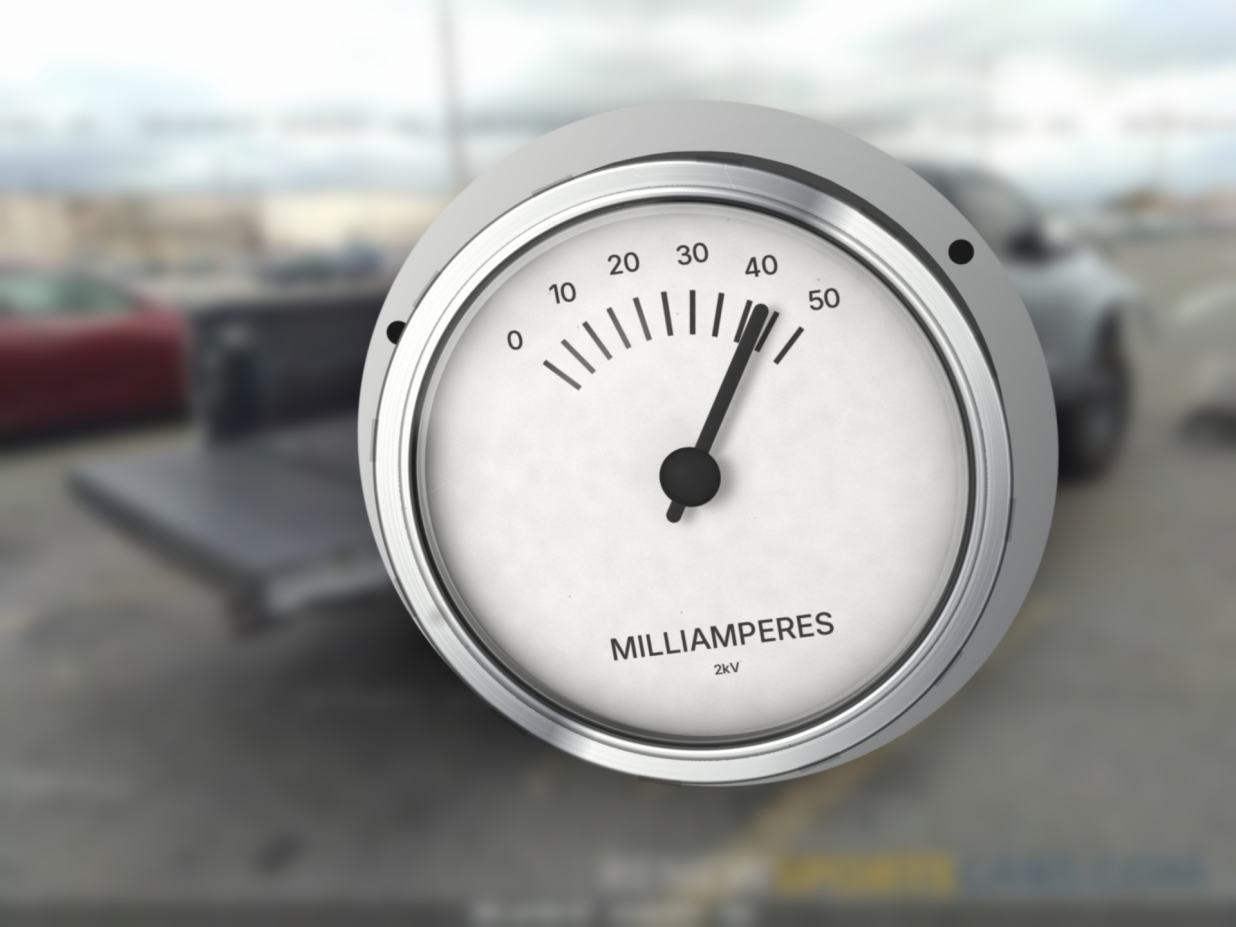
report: 42.5 (mA)
